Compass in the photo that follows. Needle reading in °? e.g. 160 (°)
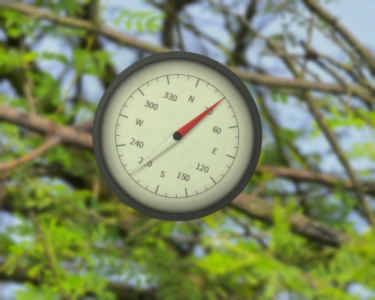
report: 30 (°)
